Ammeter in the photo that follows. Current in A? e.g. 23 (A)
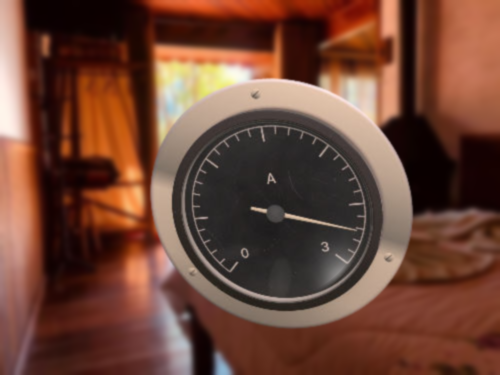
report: 2.7 (A)
